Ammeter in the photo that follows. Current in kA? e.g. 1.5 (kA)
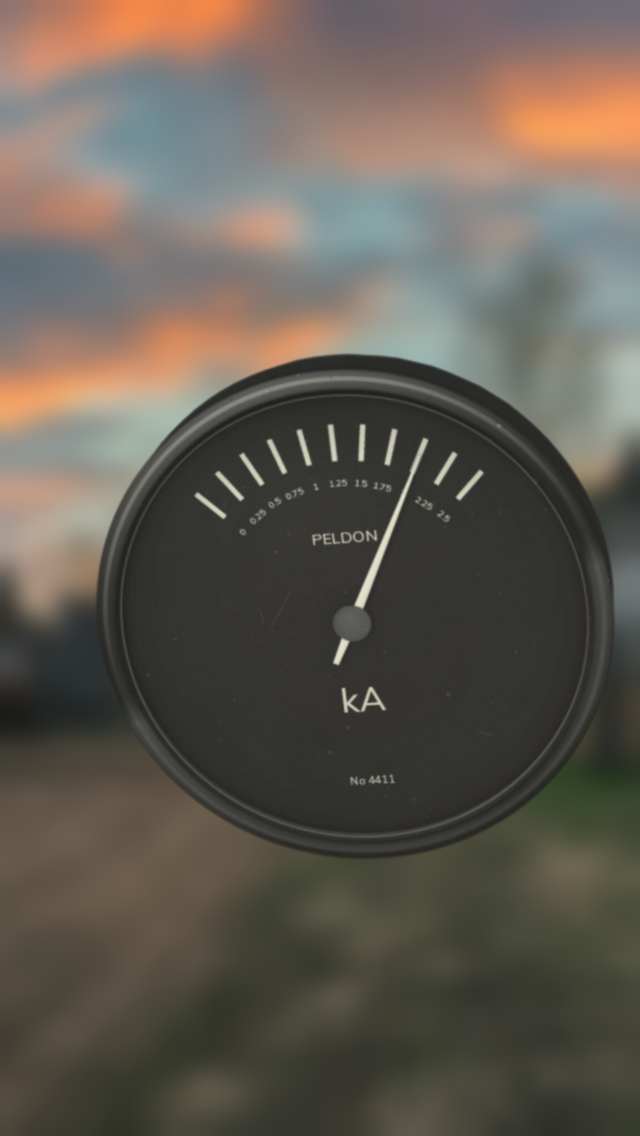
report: 2 (kA)
